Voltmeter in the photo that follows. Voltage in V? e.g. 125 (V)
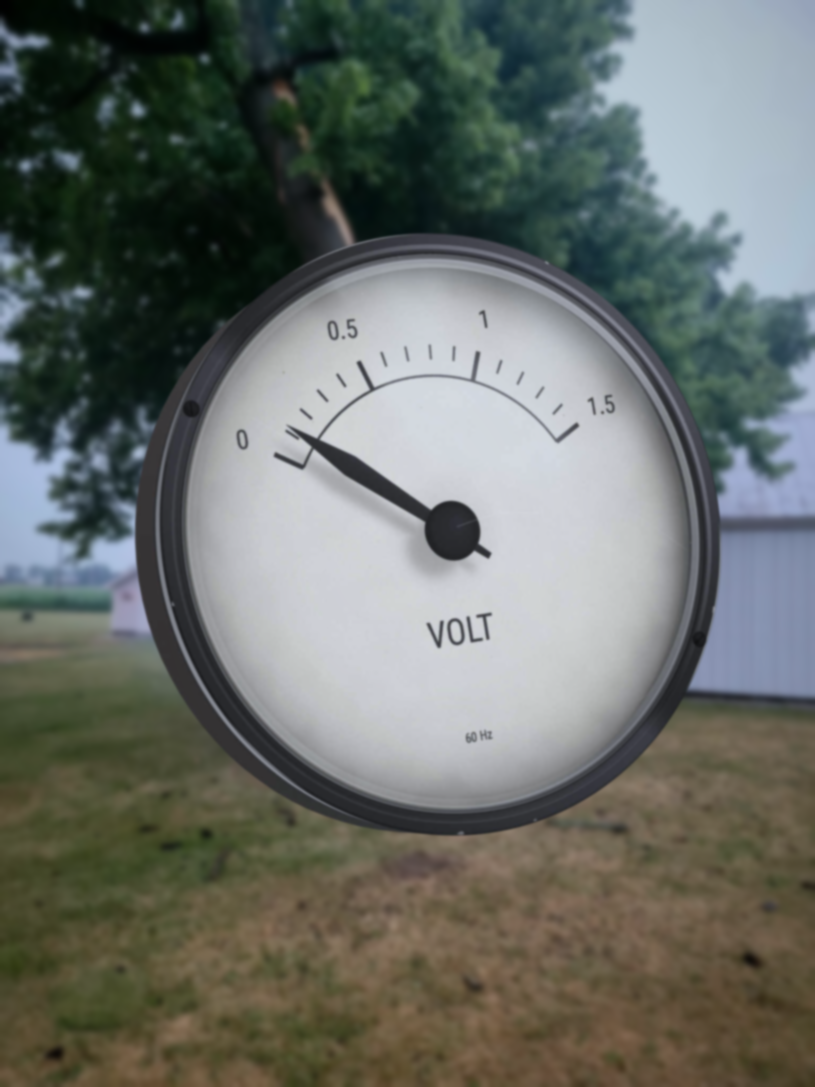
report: 0.1 (V)
